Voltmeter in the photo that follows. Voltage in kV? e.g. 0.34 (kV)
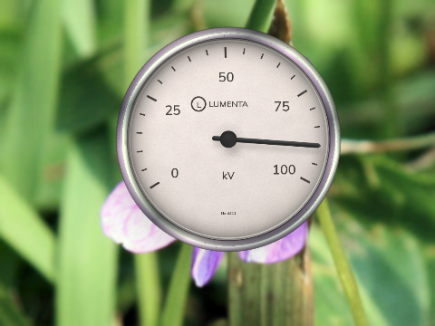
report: 90 (kV)
